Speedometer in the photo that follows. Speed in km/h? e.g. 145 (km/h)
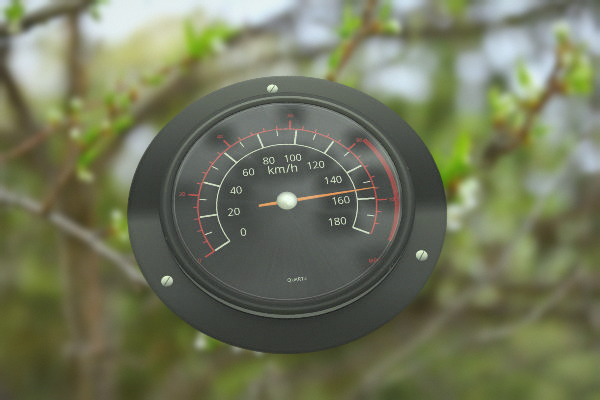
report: 155 (km/h)
